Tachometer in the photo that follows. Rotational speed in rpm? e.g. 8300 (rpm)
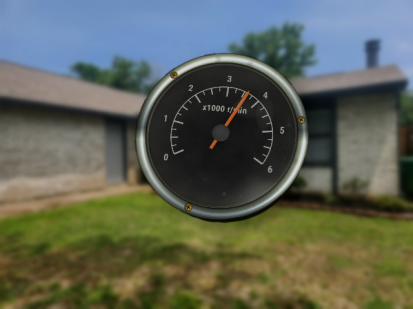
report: 3625 (rpm)
